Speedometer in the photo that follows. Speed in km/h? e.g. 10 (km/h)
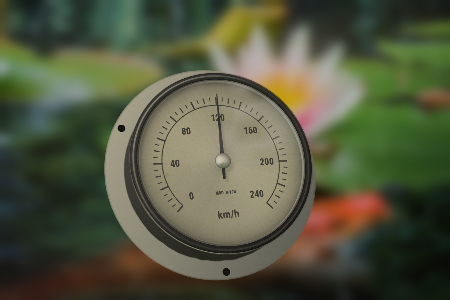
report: 120 (km/h)
